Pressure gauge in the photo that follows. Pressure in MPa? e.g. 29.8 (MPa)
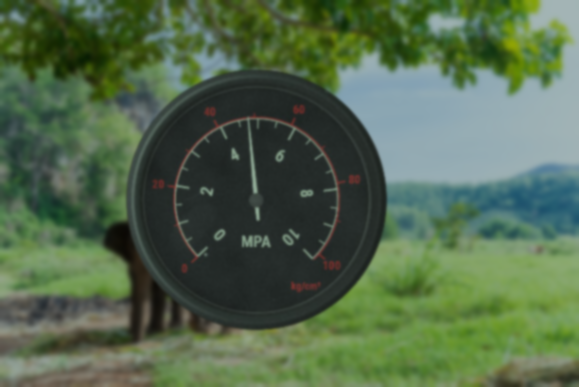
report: 4.75 (MPa)
